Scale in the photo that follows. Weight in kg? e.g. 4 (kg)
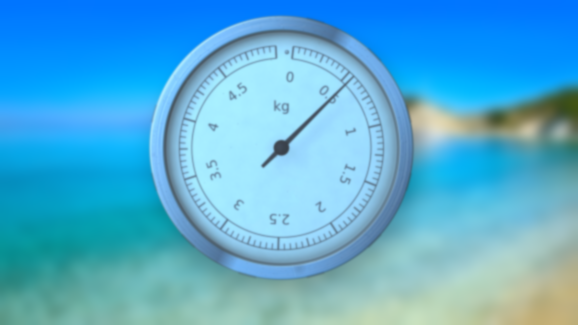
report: 0.55 (kg)
